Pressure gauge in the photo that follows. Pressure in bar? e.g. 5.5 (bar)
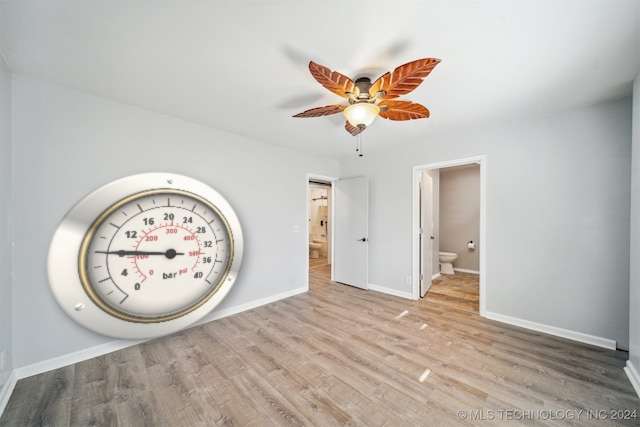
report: 8 (bar)
